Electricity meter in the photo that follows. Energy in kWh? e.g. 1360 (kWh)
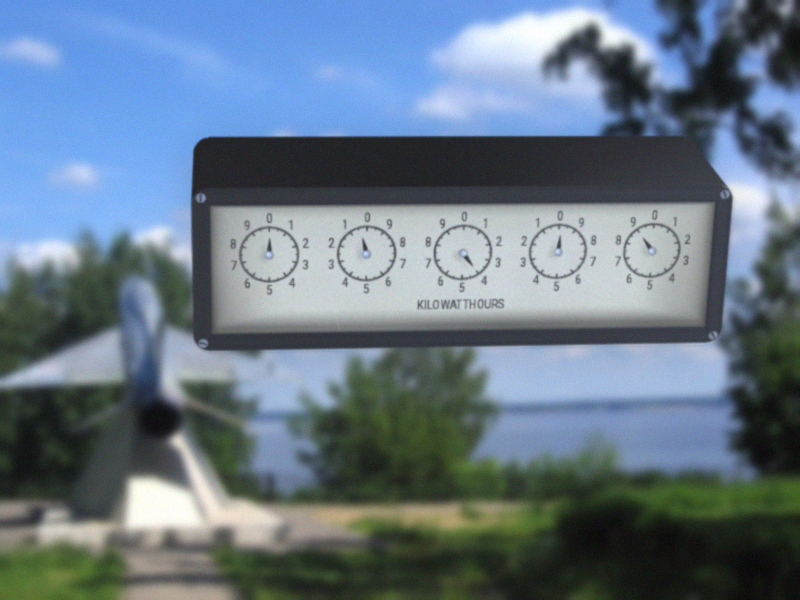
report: 399 (kWh)
